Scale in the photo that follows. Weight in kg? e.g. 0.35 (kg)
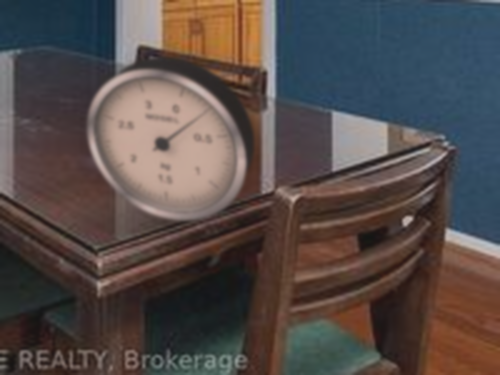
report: 0.25 (kg)
